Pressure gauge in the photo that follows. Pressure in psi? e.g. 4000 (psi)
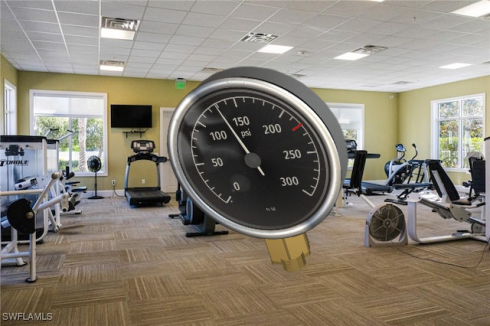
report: 130 (psi)
